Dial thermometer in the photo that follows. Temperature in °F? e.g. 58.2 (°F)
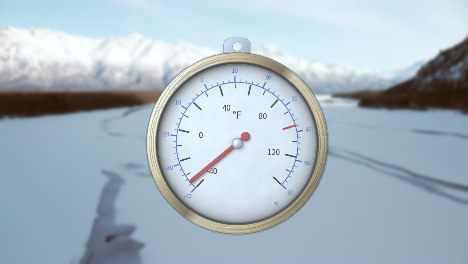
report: -35 (°F)
